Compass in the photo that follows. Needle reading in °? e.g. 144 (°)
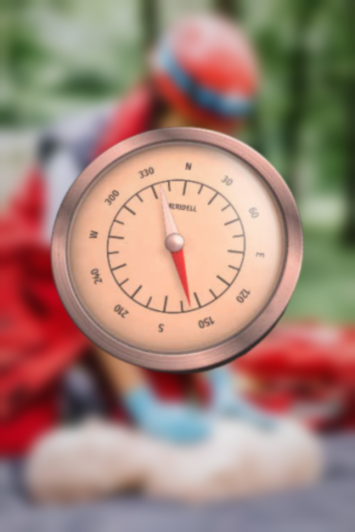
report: 157.5 (°)
